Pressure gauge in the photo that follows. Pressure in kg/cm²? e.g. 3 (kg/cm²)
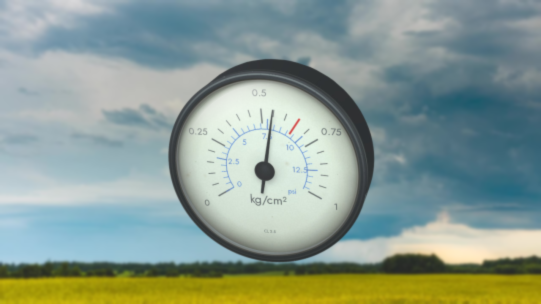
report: 0.55 (kg/cm²)
